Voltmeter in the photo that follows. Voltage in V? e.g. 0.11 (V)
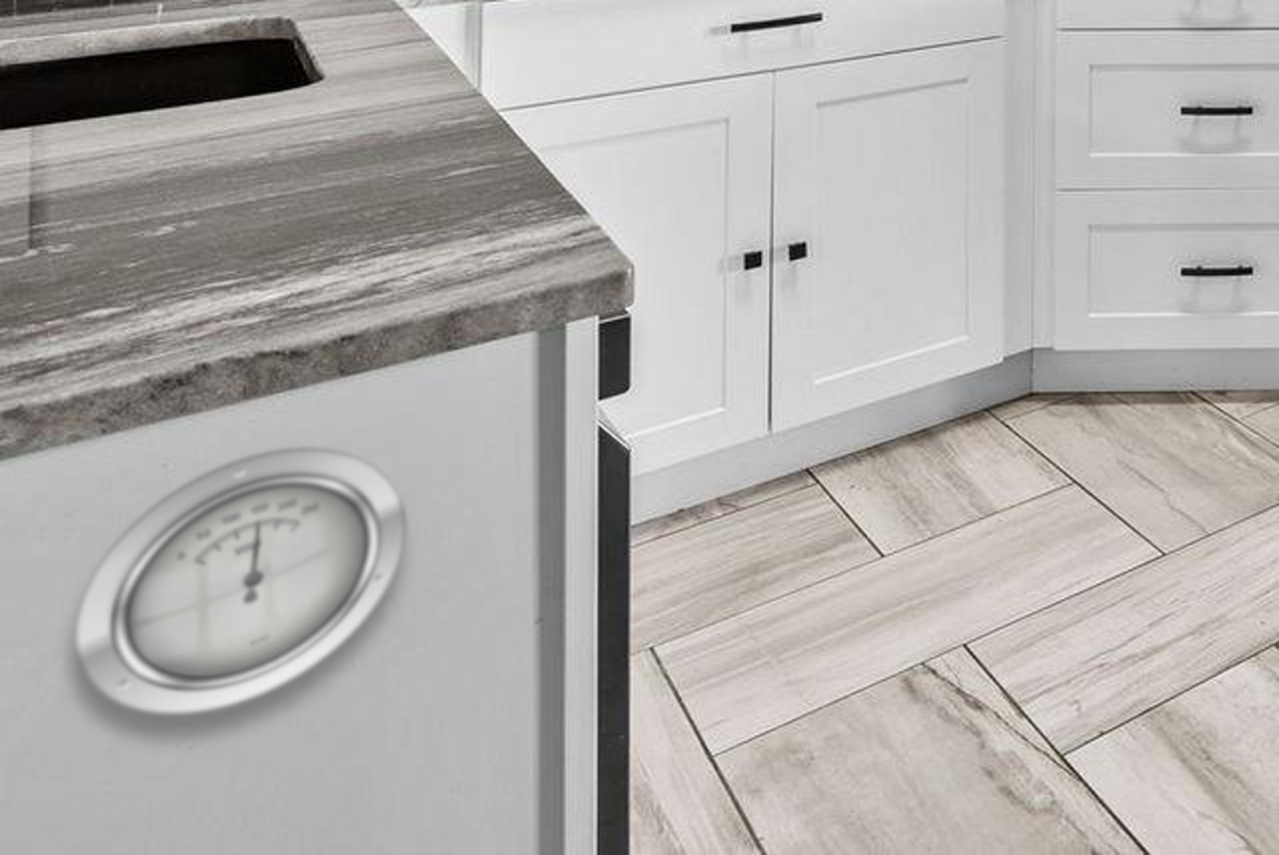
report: 150 (V)
